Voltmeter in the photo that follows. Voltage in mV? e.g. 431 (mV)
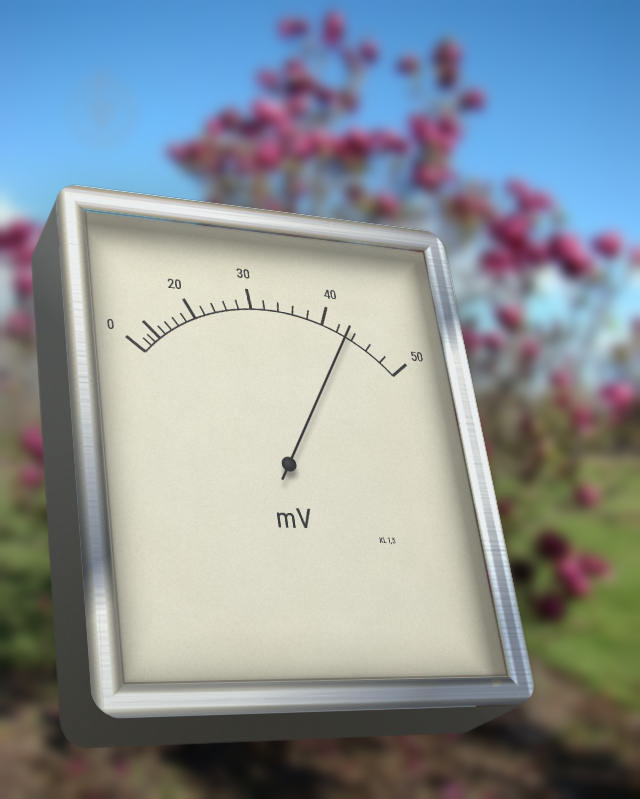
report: 43 (mV)
